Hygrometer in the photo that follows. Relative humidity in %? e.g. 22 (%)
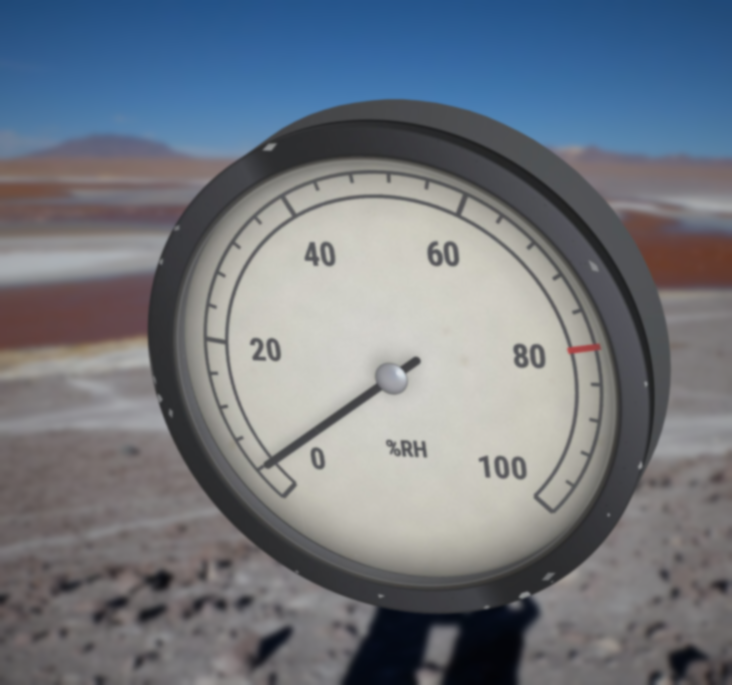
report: 4 (%)
